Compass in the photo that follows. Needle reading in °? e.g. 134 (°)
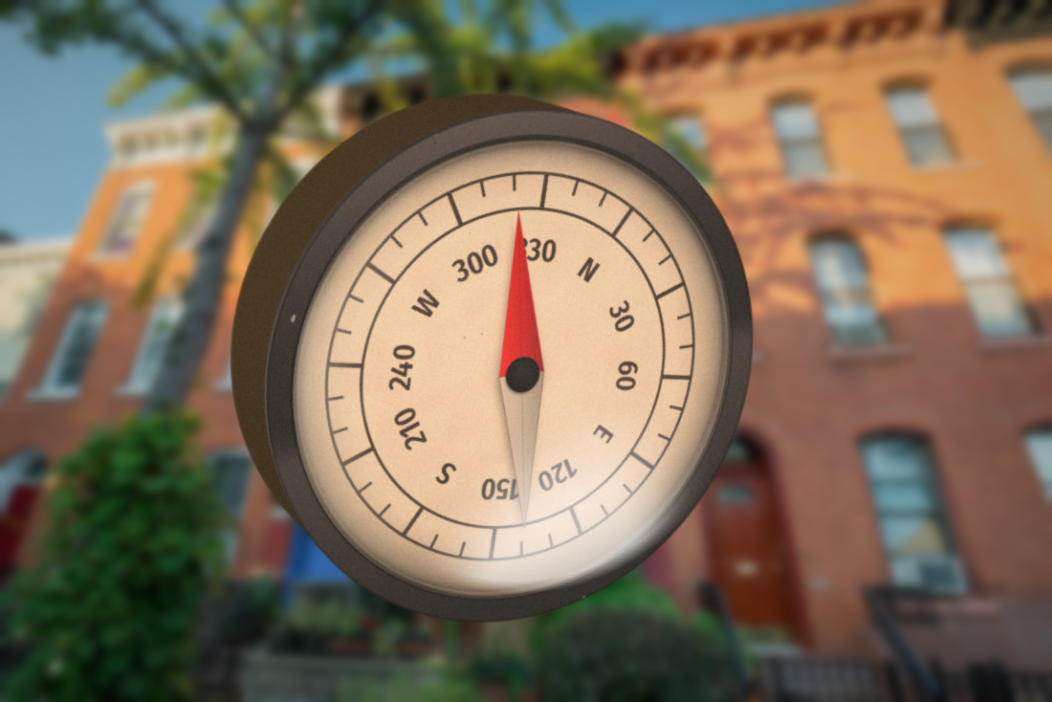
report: 320 (°)
